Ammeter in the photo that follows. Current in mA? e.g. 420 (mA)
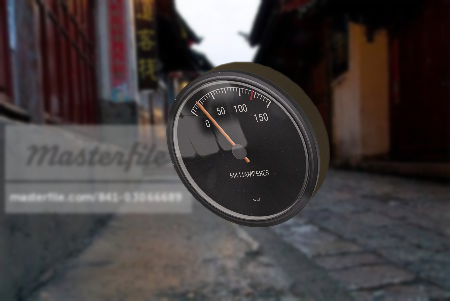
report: 25 (mA)
